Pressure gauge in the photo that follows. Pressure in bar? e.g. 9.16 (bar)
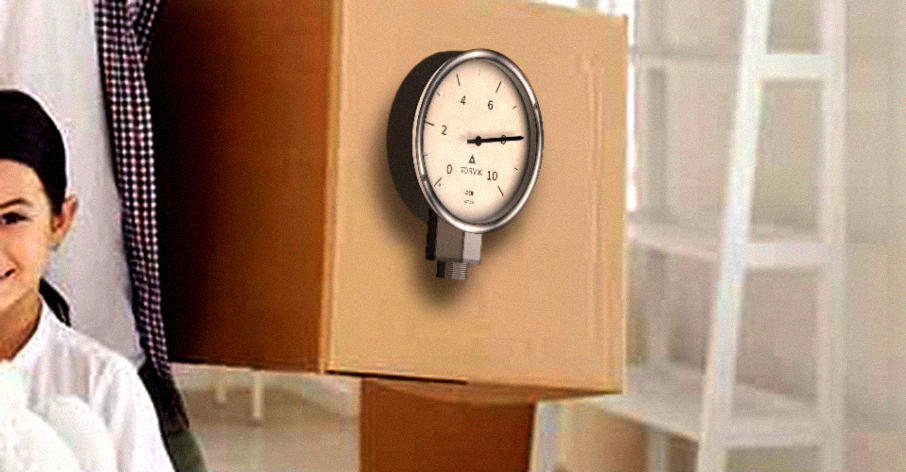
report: 8 (bar)
